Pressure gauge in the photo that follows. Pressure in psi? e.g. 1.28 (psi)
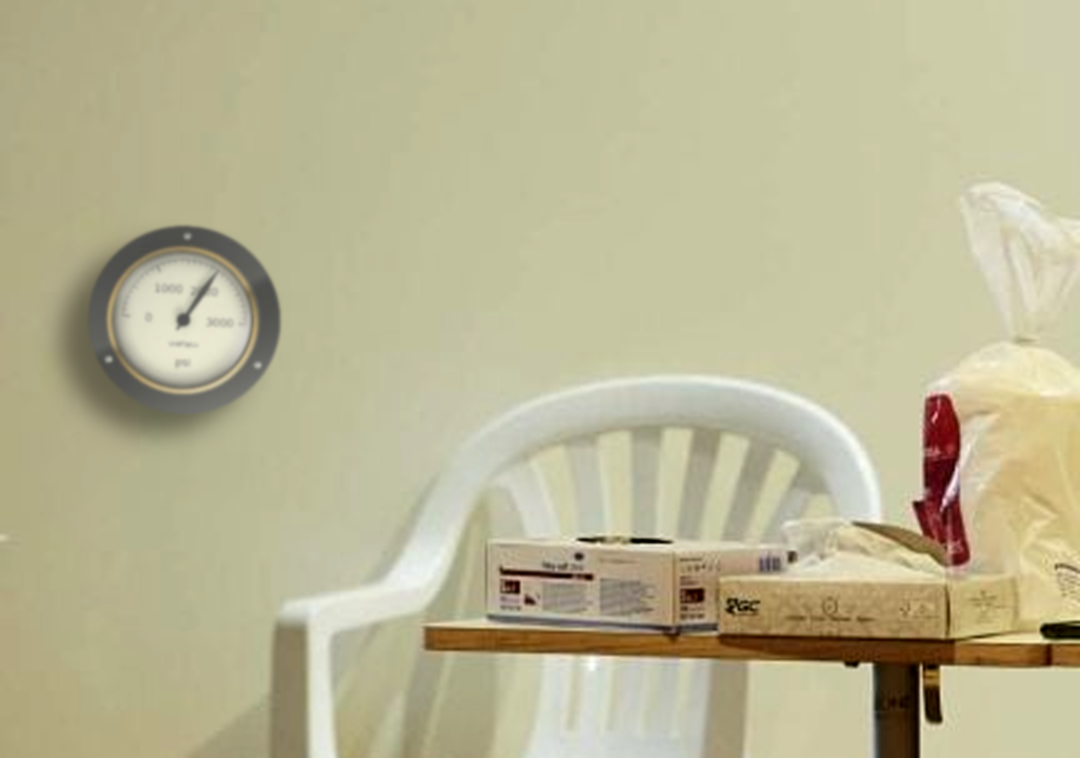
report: 2000 (psi)
